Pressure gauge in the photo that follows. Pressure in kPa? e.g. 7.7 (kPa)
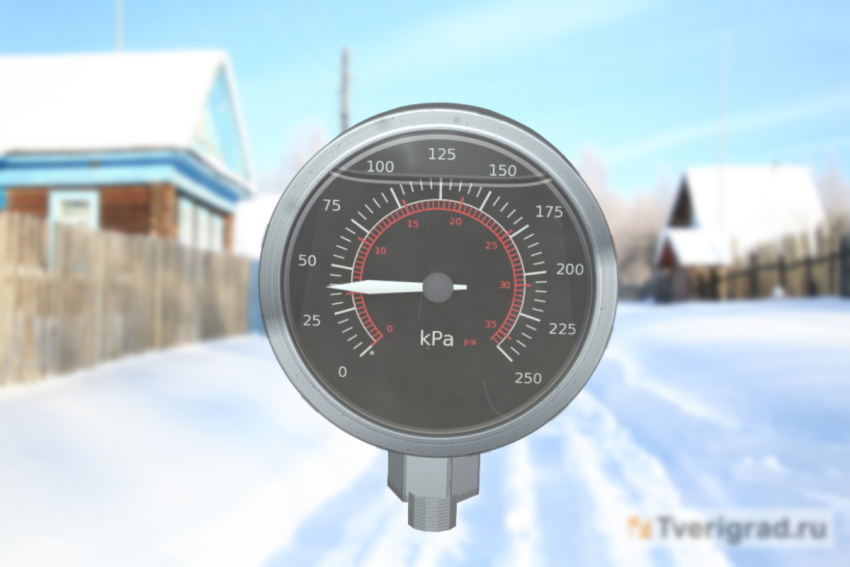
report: 40 (kPa)
